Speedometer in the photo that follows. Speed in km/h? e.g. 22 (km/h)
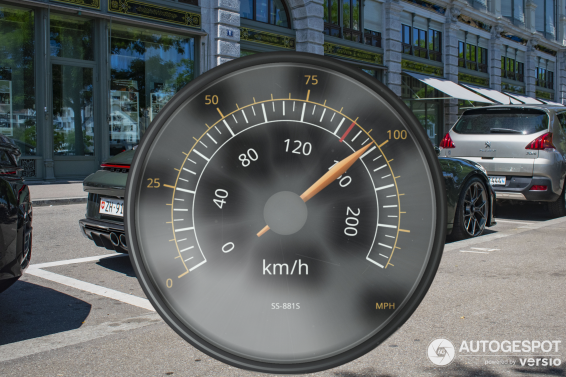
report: 157.5 (km/h)
